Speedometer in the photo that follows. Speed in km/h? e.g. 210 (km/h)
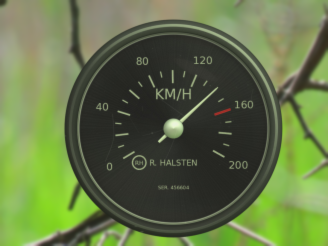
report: 140 (km/h)
